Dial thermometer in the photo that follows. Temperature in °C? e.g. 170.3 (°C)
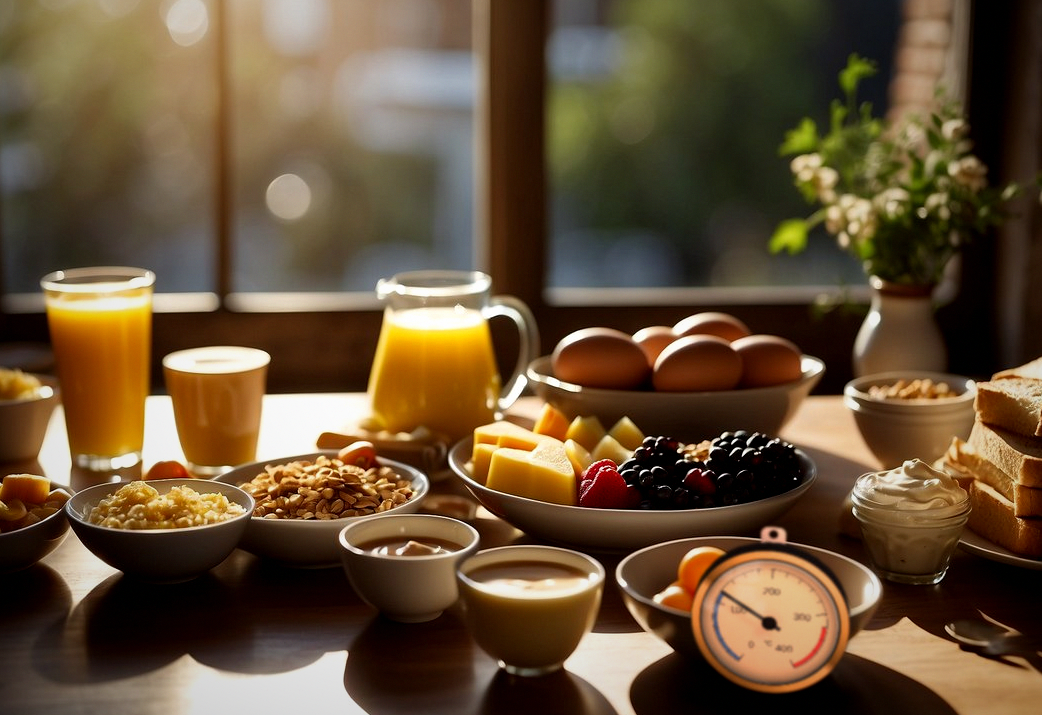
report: 120 (°C)
